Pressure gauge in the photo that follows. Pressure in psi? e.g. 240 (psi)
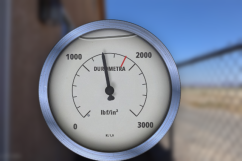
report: 1400 (psi)
